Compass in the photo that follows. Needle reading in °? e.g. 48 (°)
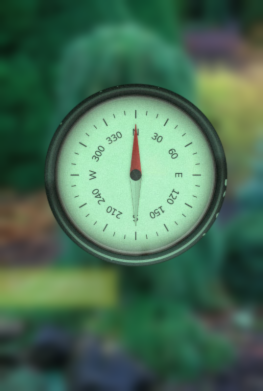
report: 0 (°)
